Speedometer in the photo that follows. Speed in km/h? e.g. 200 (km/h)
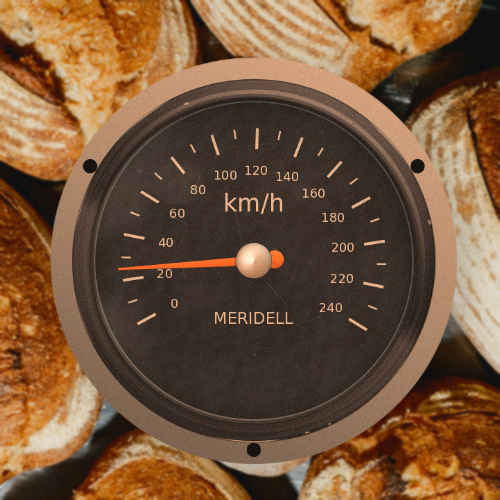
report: 25 (km/h)
